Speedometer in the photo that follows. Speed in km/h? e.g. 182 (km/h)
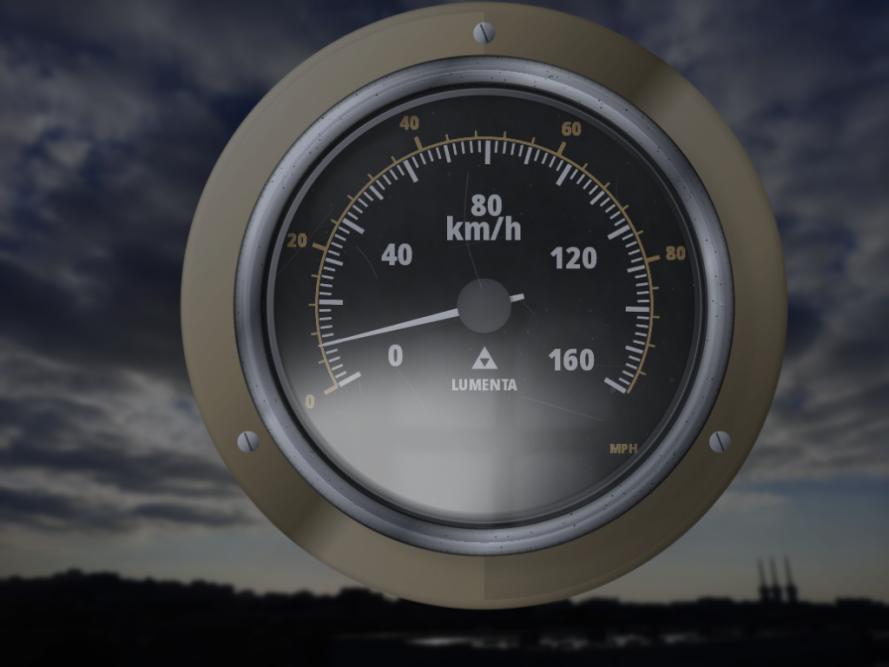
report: 10 (km/h)
